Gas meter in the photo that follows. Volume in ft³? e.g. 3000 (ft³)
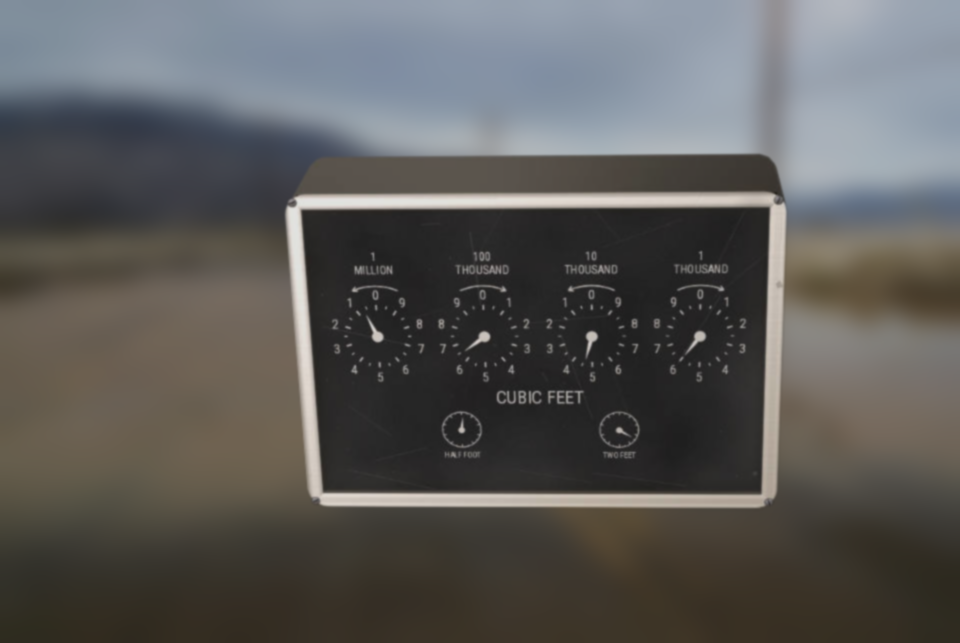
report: 64600 (ft³)
